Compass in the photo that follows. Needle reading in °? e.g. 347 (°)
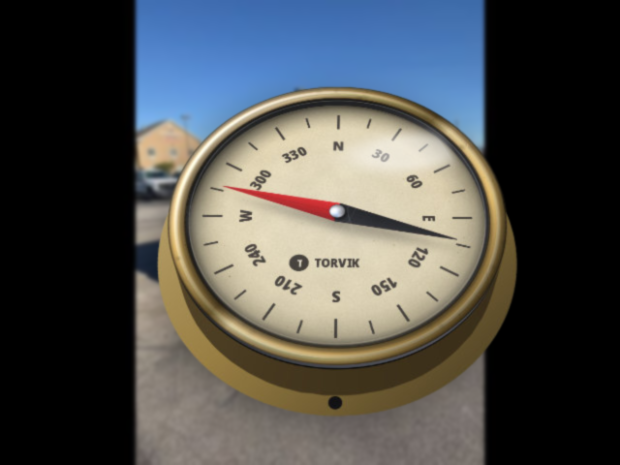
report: 285 (°)
